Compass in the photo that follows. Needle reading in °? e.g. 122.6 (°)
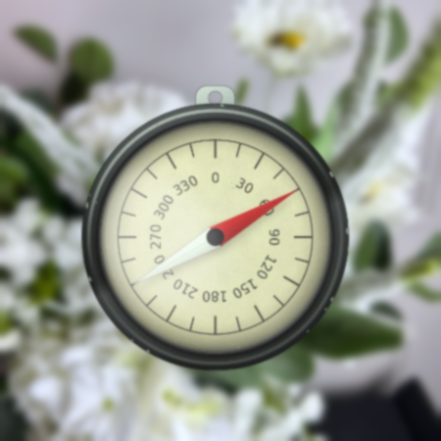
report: 60 (°)
